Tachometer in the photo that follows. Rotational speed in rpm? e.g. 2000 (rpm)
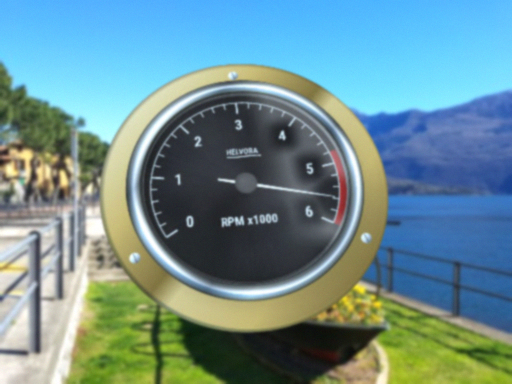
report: 5600 (rpm)
